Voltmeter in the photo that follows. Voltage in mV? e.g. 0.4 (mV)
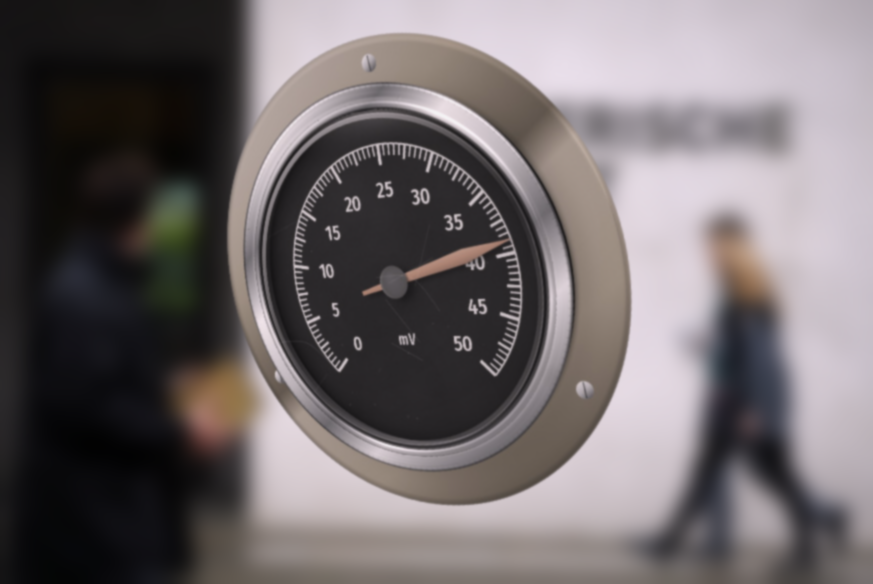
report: 39 (mV)
